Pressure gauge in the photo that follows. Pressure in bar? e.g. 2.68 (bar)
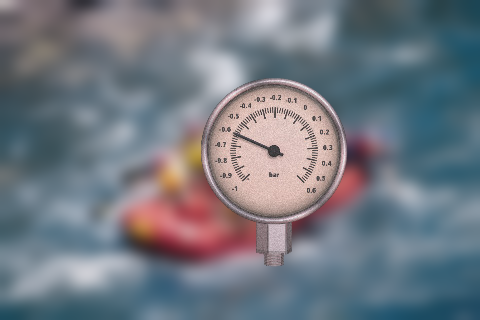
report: -0.6 (bar)
